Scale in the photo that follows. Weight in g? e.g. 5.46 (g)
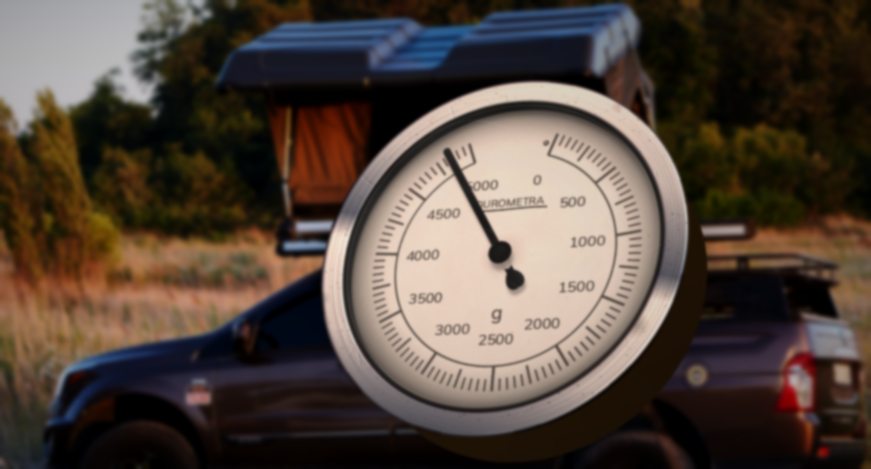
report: 4850 (g)
